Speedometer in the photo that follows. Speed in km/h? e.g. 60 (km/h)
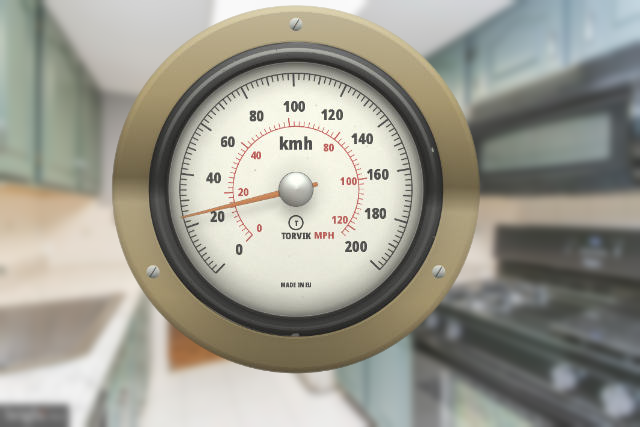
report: 24 (km/h)
